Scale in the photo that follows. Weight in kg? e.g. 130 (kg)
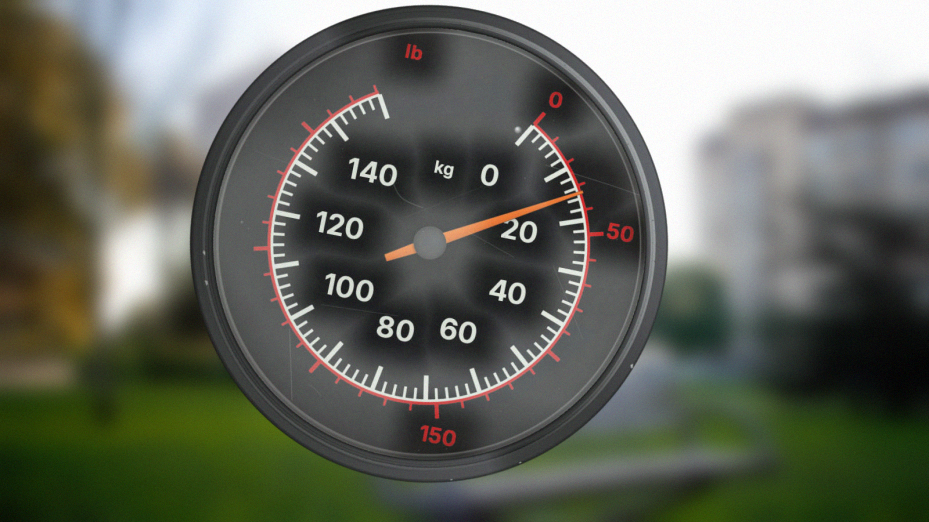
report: 15 (kg)
